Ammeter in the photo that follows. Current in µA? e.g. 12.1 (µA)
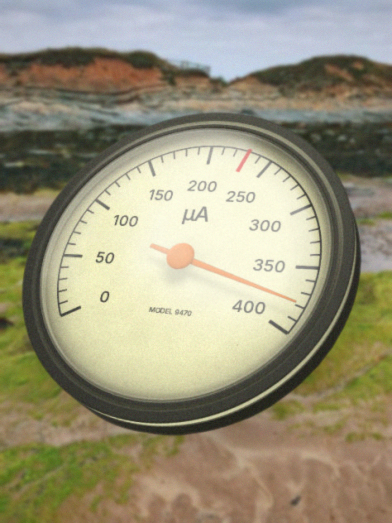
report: 380 (µA)
